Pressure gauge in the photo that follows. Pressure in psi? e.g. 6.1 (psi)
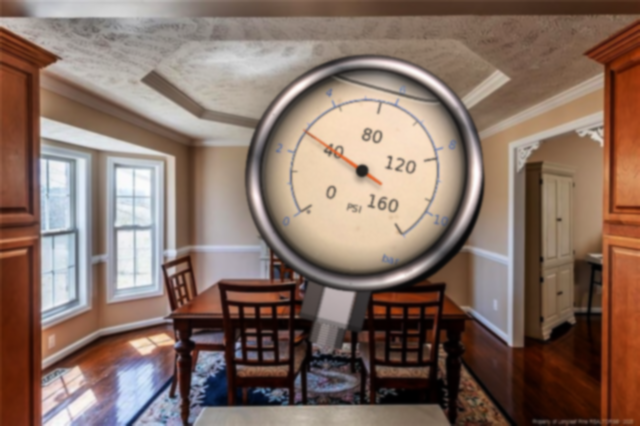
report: 40 (psi)
